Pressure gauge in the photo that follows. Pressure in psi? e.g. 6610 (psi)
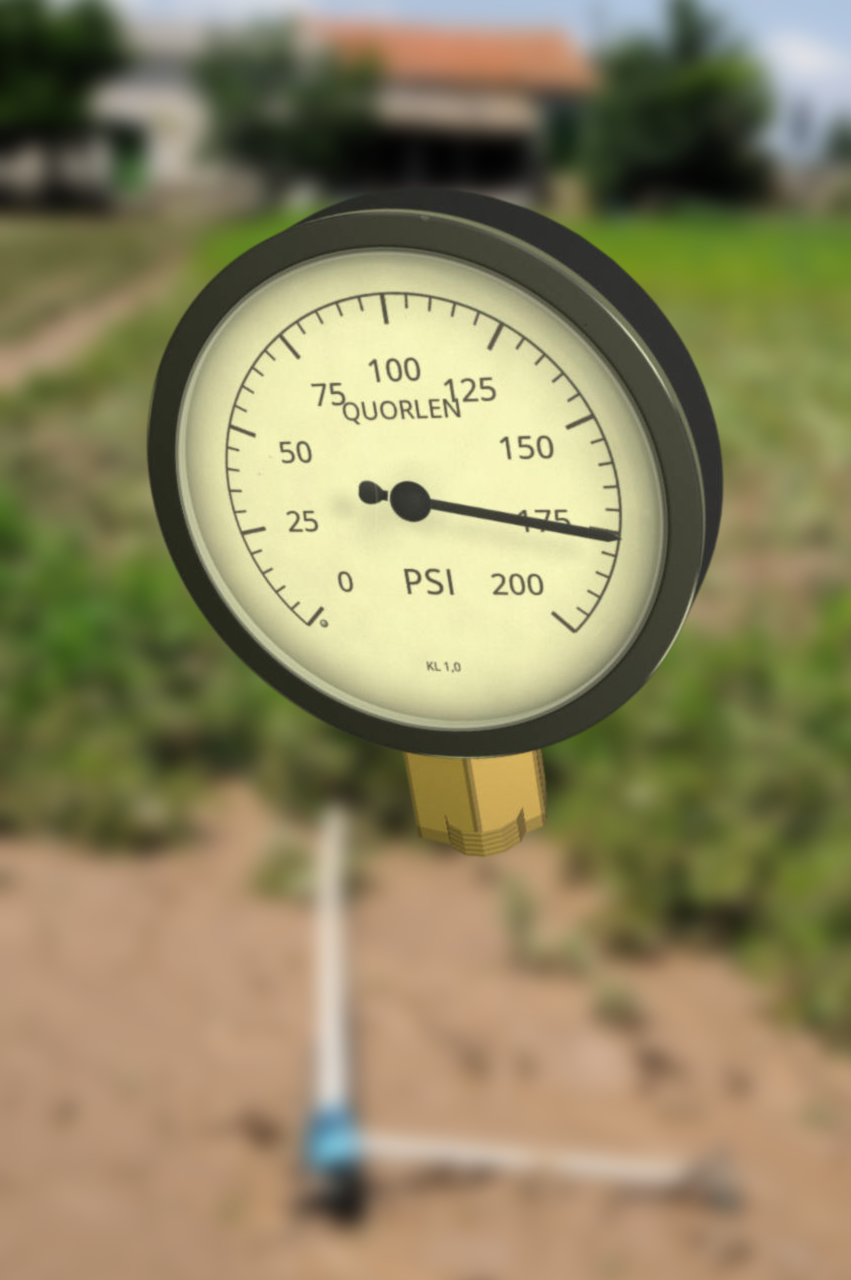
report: 175 (psi)
